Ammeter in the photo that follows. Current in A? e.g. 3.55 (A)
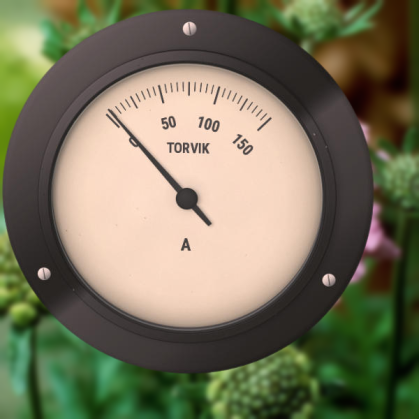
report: 5 (A)
